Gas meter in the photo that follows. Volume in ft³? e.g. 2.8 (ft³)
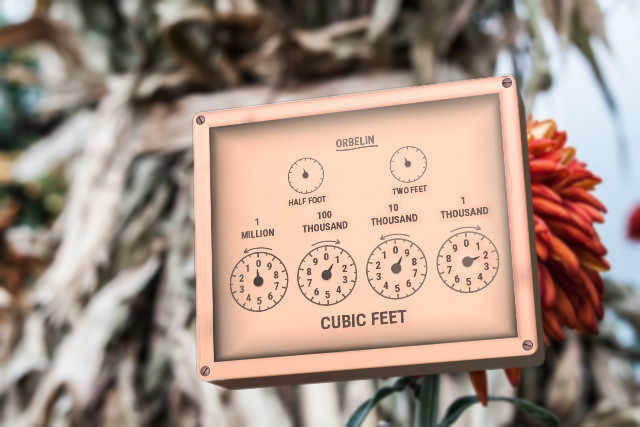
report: 9200 (ft³)
